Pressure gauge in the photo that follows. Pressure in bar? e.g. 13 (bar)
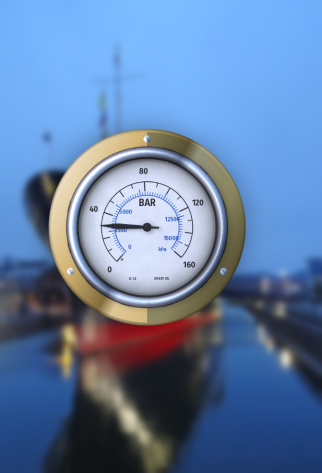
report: 30 (bar)
